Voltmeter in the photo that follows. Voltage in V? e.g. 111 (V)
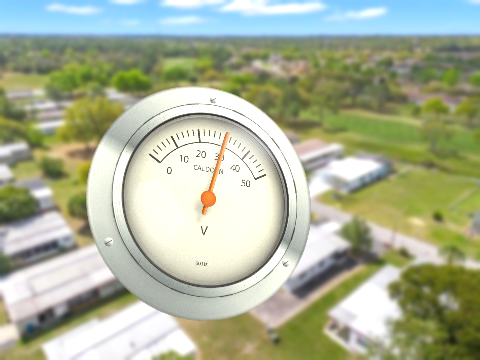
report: 30 (V)
